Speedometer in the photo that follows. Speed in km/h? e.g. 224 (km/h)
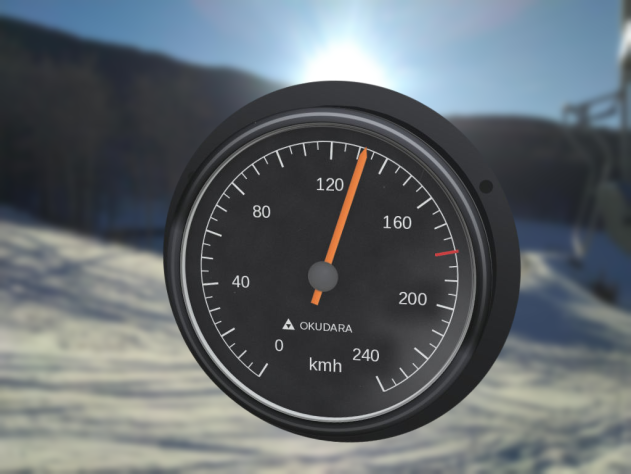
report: 132.5 (km/h)
